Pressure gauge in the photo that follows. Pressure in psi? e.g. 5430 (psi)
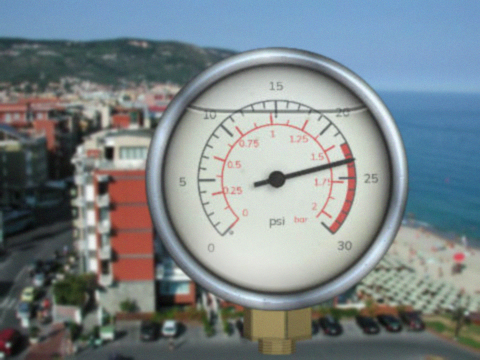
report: 23.5 (psi)
